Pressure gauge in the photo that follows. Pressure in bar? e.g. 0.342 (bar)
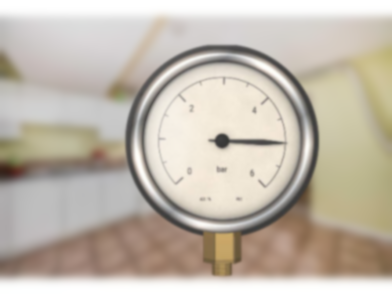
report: 5 (bar)
